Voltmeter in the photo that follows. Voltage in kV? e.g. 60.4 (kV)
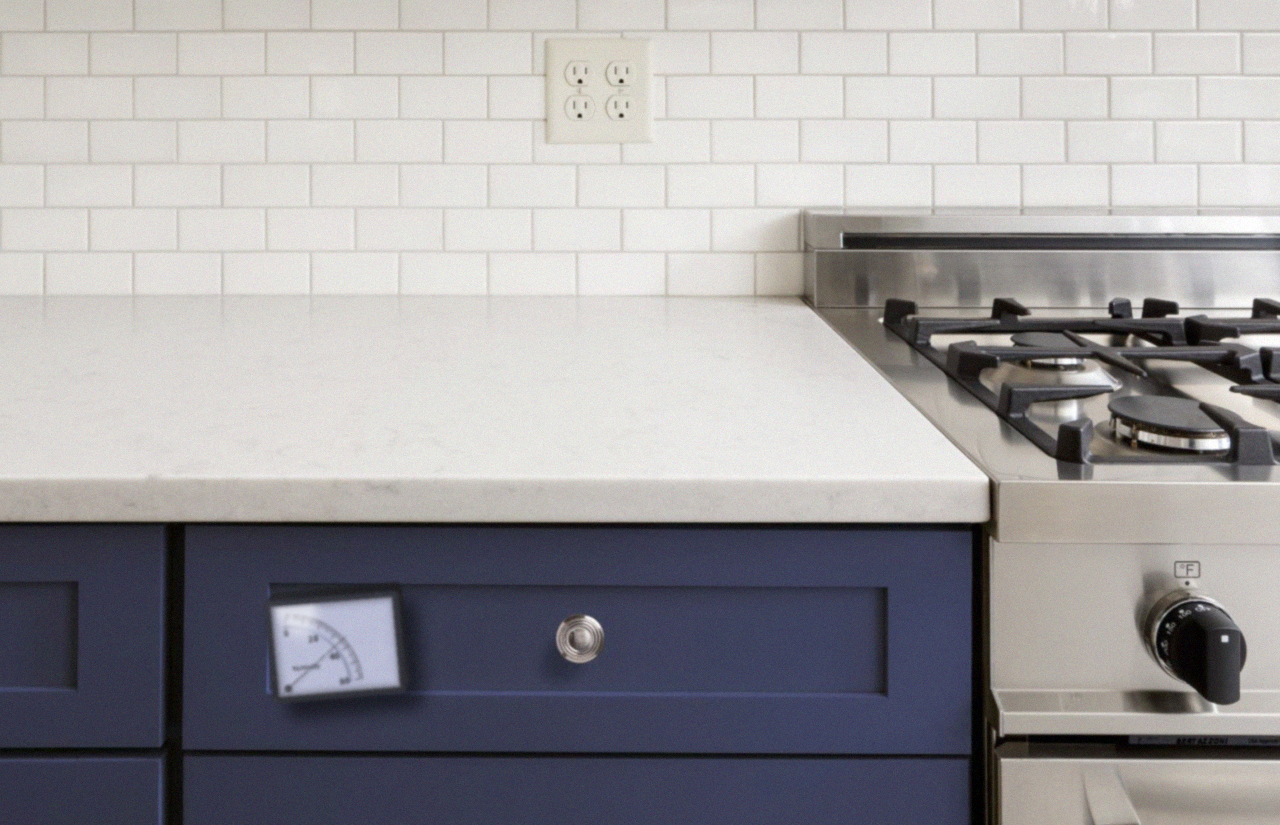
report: 35 (kV)
